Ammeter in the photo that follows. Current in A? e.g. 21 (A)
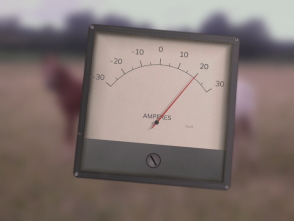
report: 20 (A)
